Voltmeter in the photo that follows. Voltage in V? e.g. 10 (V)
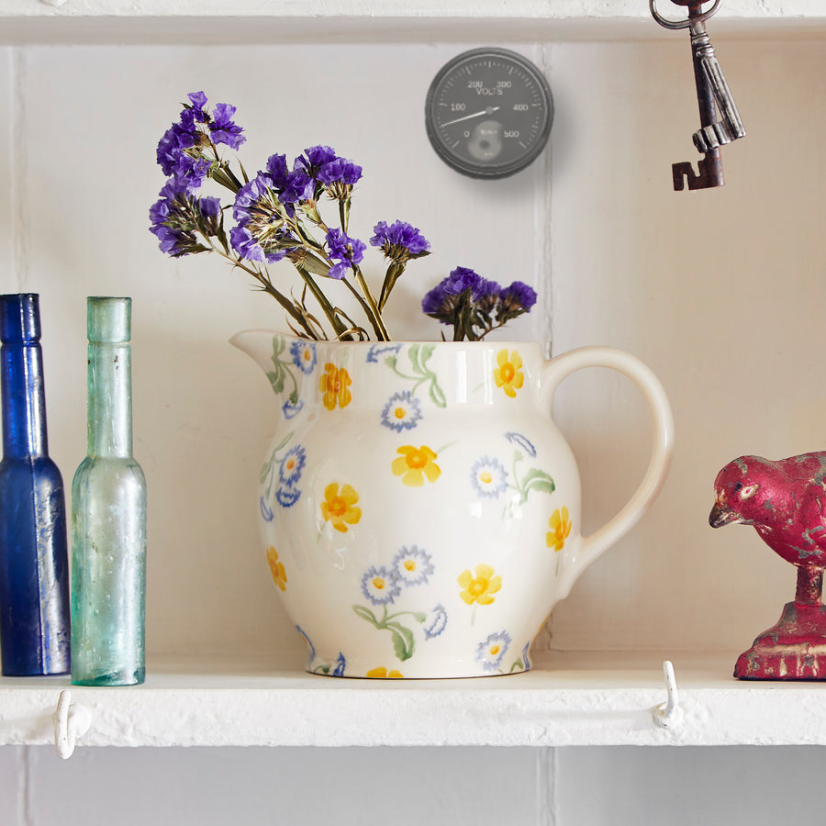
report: 50 (V)
